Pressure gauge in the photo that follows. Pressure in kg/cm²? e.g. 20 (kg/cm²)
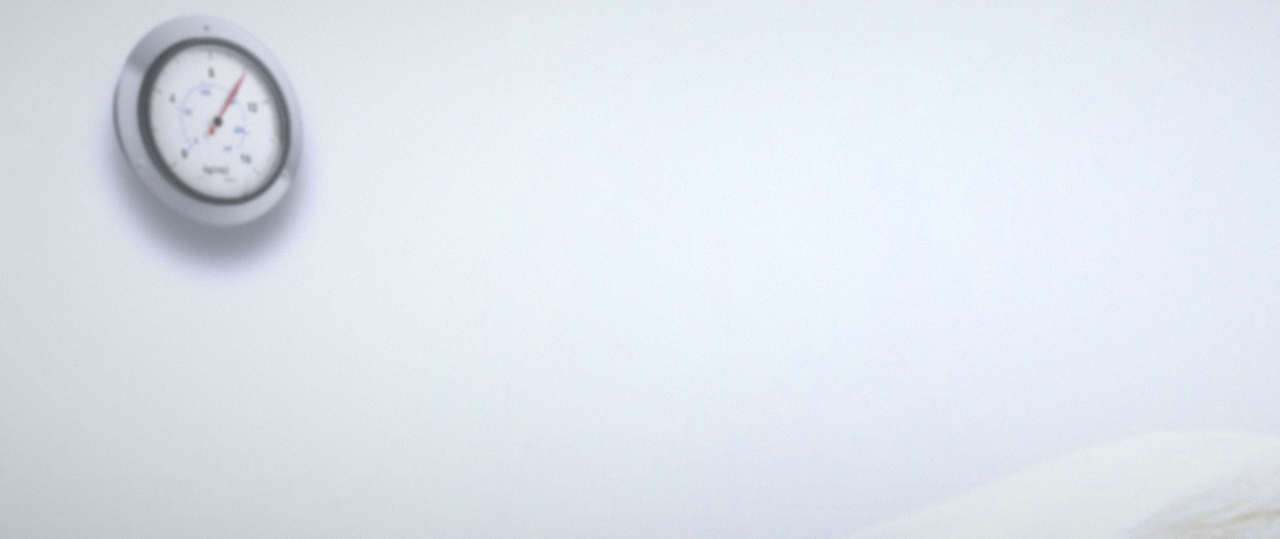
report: 10 (kg/cm²)
